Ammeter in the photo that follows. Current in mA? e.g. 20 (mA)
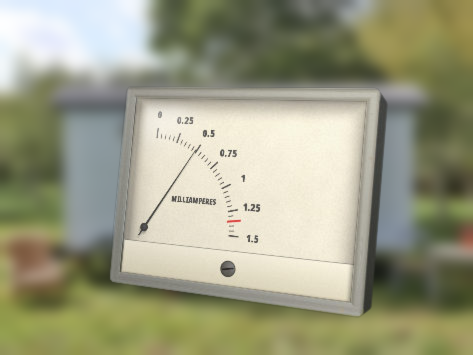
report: 0.5 (mA)
